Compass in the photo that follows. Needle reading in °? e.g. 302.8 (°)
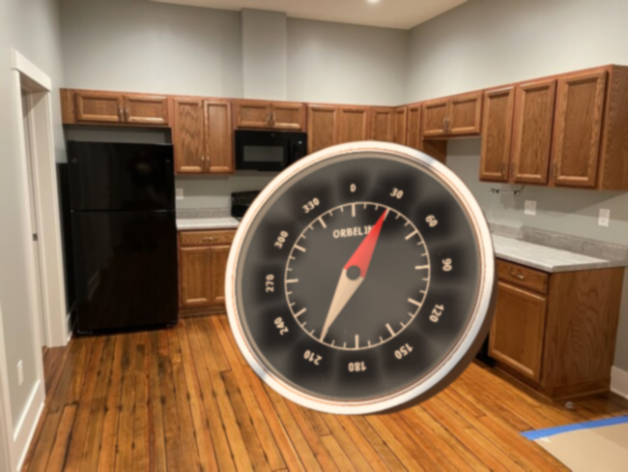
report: 30 (°)
